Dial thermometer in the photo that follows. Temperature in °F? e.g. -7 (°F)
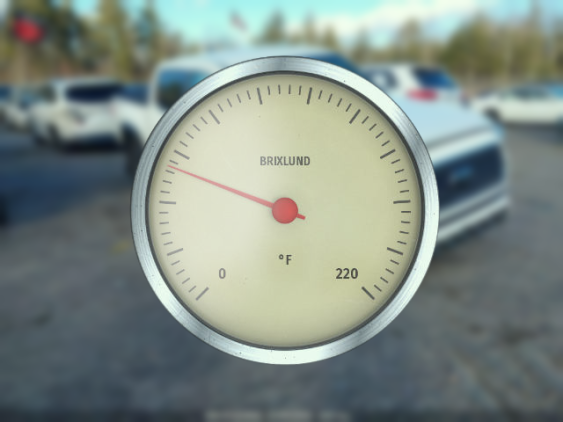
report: 54 (°F)
